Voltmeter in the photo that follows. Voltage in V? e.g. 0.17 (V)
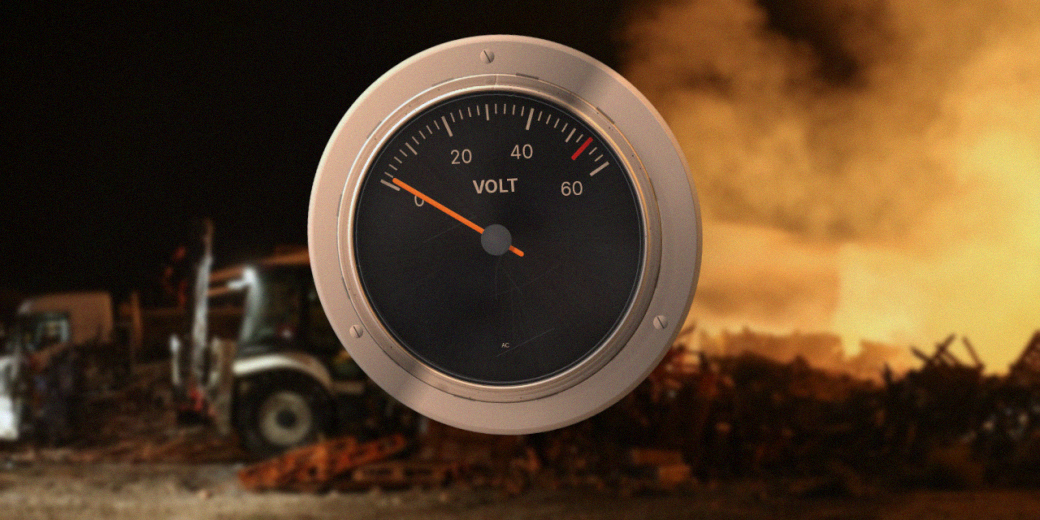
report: 2 (V)
